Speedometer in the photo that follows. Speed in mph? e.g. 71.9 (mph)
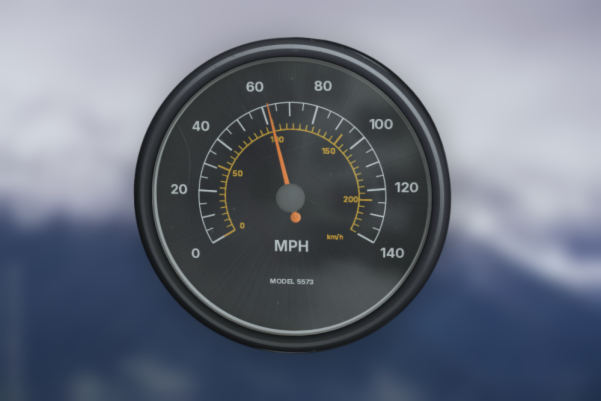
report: 62.5 (mph)
